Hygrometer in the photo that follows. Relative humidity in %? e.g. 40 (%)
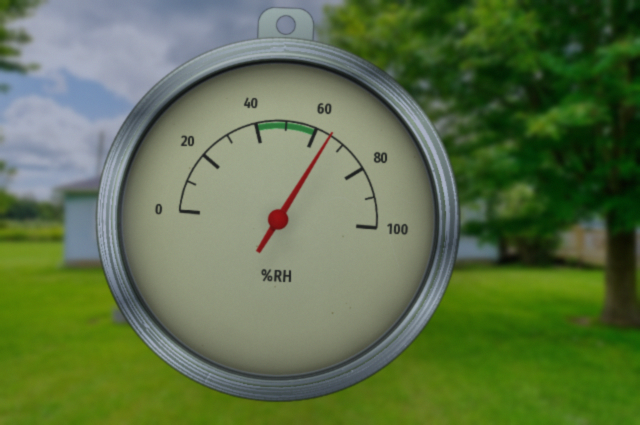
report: 65 (%)
